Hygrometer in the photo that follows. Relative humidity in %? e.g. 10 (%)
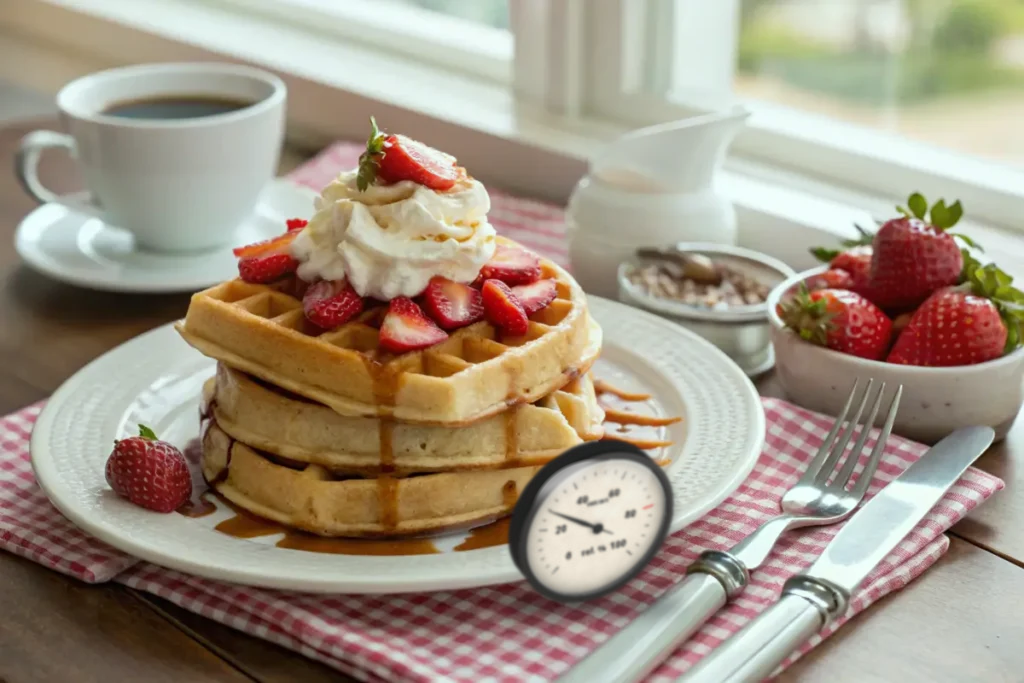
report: 28 (%)
